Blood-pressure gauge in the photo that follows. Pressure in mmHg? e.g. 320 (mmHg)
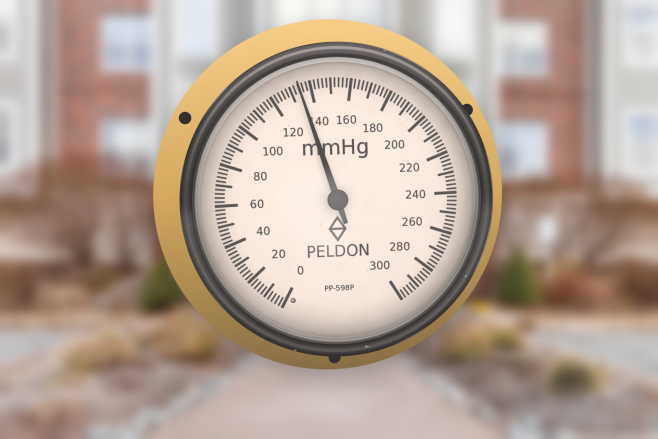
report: 134 (mmHg)
